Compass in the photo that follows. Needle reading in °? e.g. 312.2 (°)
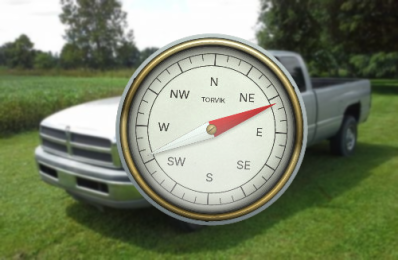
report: 65 (°)
